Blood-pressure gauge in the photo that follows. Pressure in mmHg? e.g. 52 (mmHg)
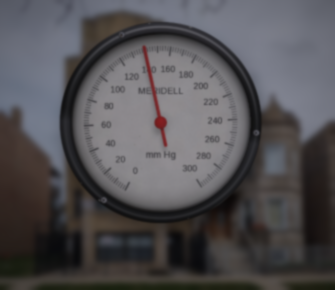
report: 140 (mmHg)
